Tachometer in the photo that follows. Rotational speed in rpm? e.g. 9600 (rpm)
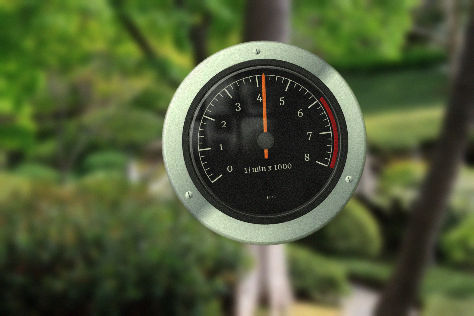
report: 4200 (rpm)
